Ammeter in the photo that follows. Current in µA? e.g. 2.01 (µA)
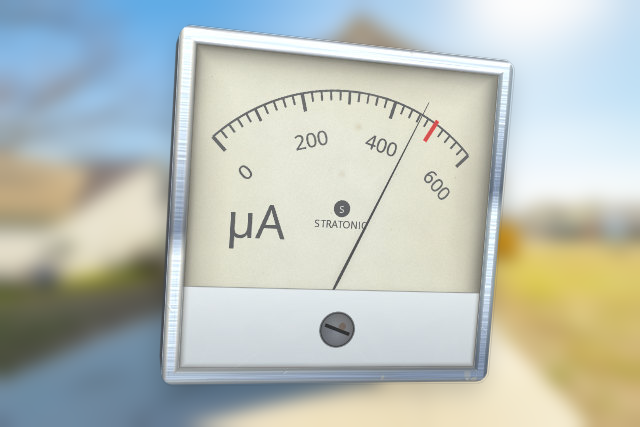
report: 460 (µA)
